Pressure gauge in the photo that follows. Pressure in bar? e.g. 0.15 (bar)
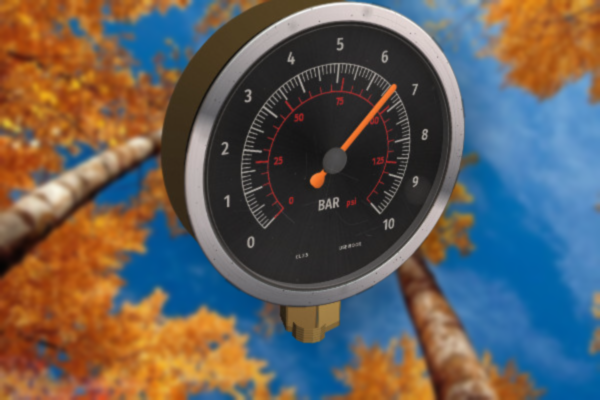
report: 6.5 (bar)
